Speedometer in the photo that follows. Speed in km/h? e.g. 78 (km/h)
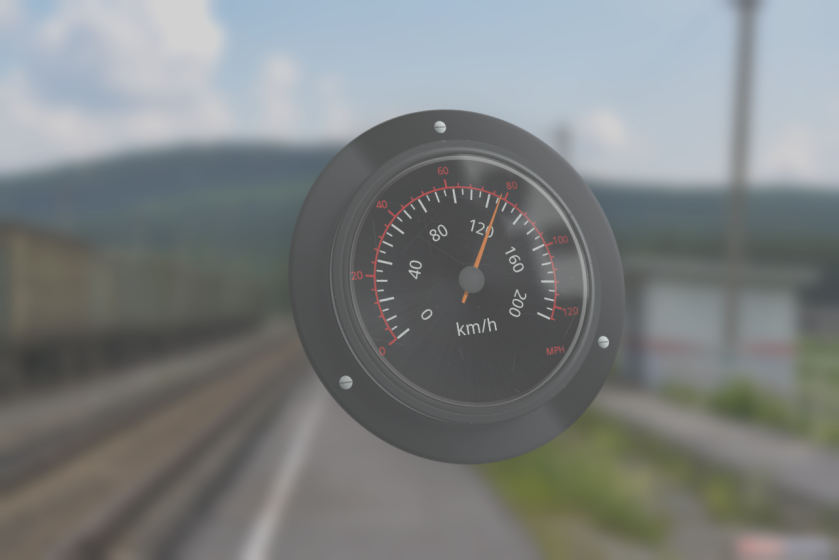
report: 125 (km/h)
